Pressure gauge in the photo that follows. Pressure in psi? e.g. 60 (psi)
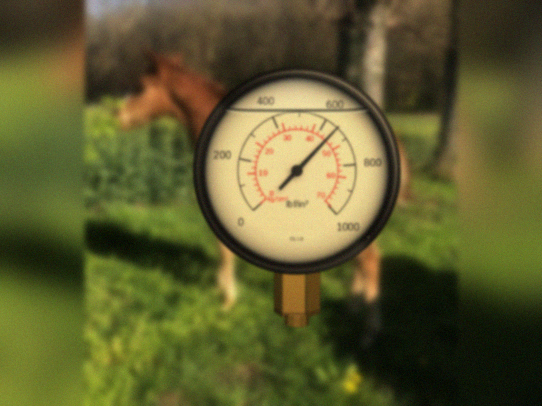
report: 650 (psi)
